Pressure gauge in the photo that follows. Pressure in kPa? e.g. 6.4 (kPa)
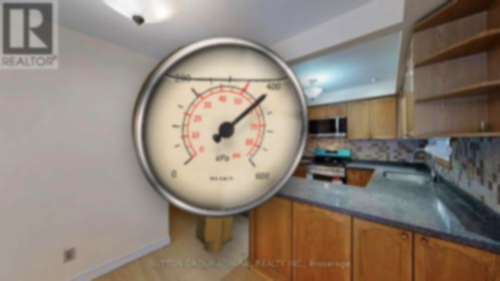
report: 400 (kPa)
